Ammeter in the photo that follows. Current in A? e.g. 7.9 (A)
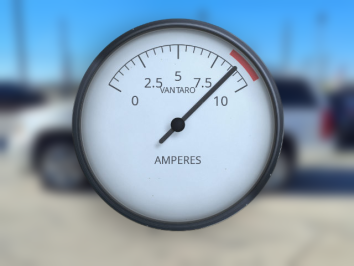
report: 8.75 (A)
